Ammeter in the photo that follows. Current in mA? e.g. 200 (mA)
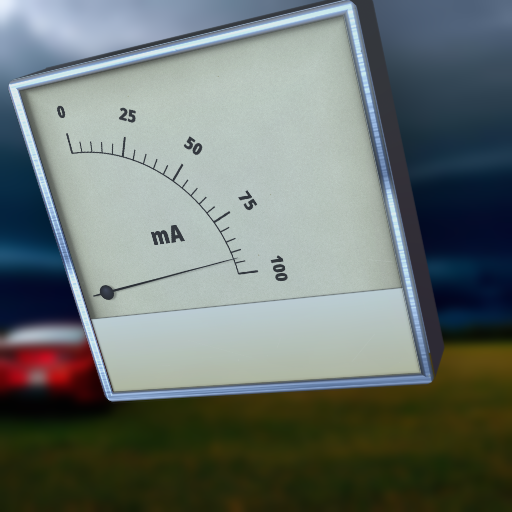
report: 92.5 (mA)
